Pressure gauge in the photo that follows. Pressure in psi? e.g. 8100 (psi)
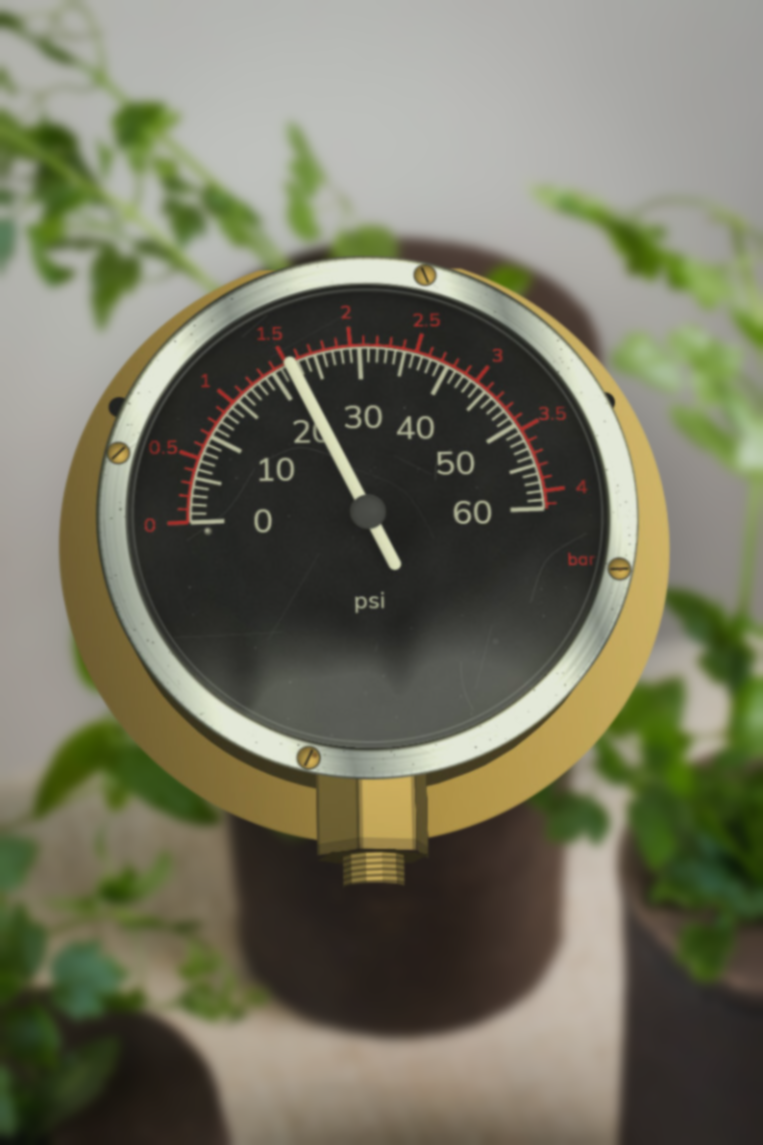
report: 22 (psi)
